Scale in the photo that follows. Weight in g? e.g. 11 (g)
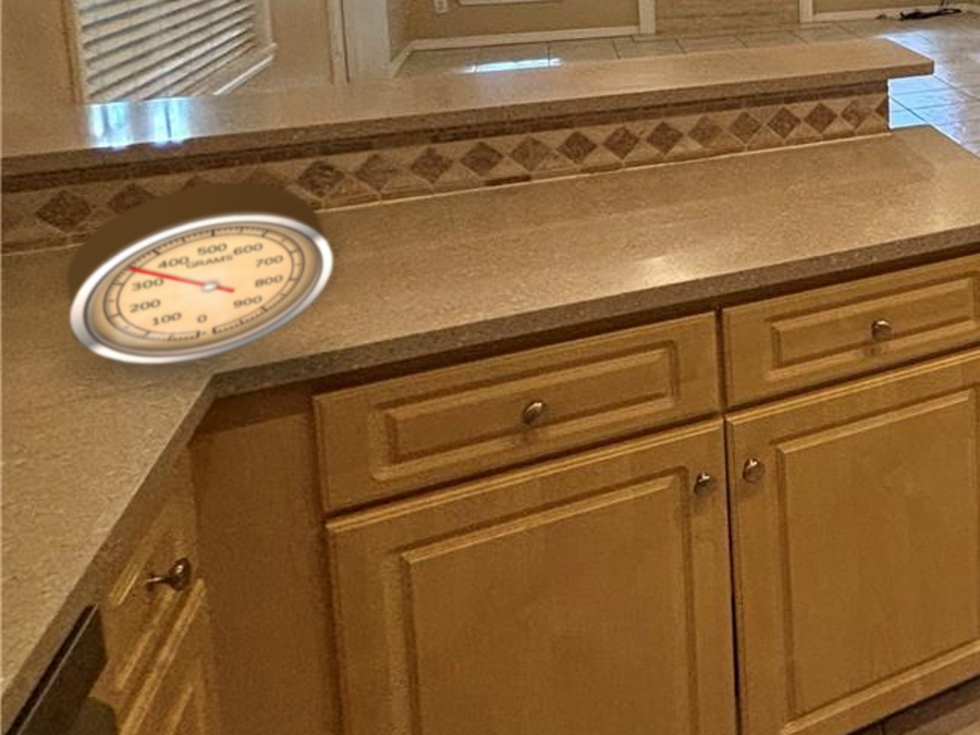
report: 350 (g)
